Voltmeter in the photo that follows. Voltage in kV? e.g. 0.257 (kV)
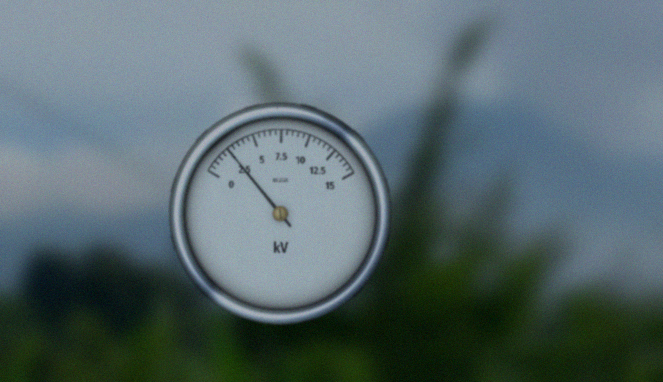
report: 2.5 (kV)
